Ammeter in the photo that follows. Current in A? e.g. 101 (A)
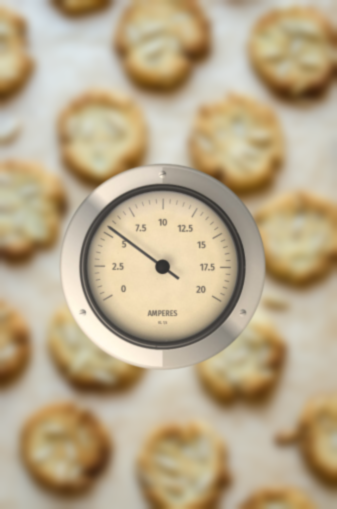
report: 5.5 (A)
